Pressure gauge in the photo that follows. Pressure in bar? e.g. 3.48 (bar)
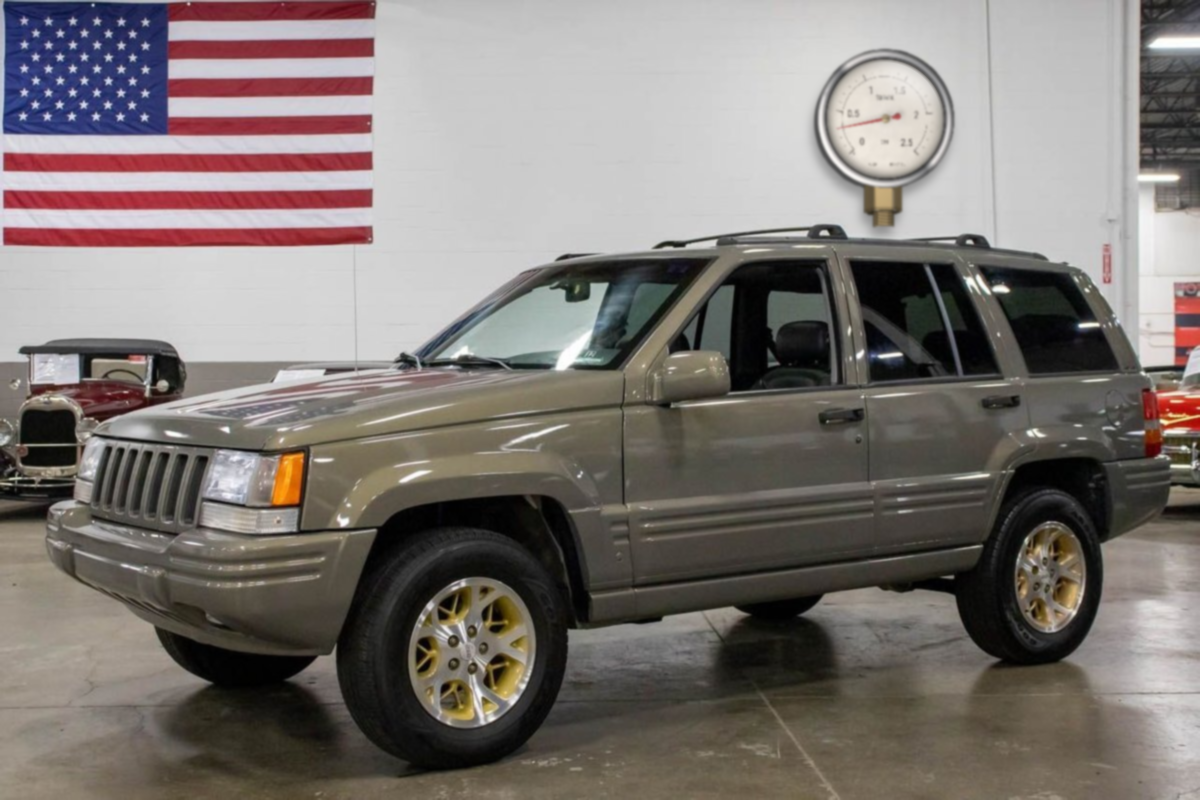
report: 0.3 (bar)
